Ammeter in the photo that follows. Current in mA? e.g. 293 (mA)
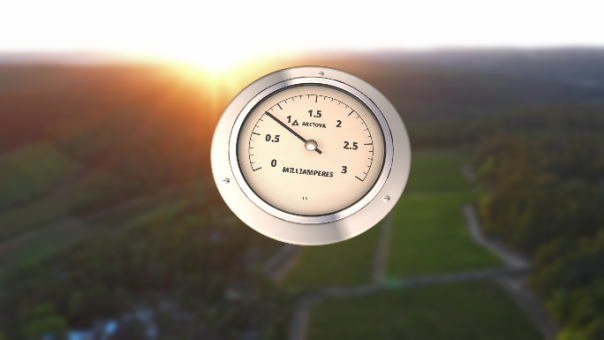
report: 0.8 (mA)
